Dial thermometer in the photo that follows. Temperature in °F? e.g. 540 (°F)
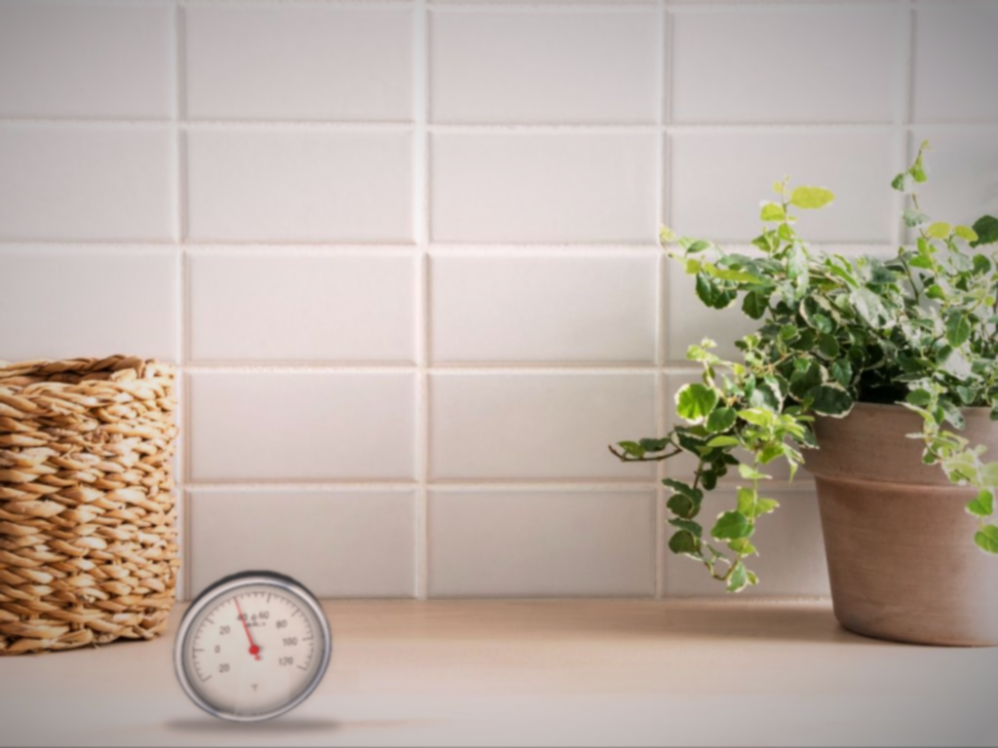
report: 40 (°F)
